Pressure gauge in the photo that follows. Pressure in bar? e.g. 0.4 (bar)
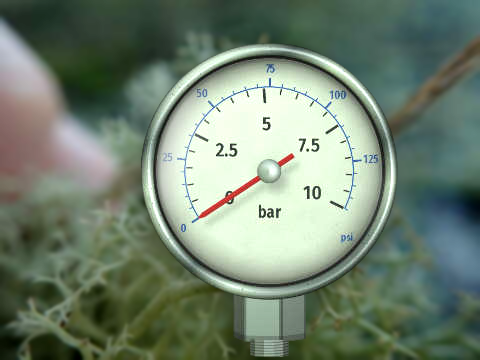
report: 0 (bar)
